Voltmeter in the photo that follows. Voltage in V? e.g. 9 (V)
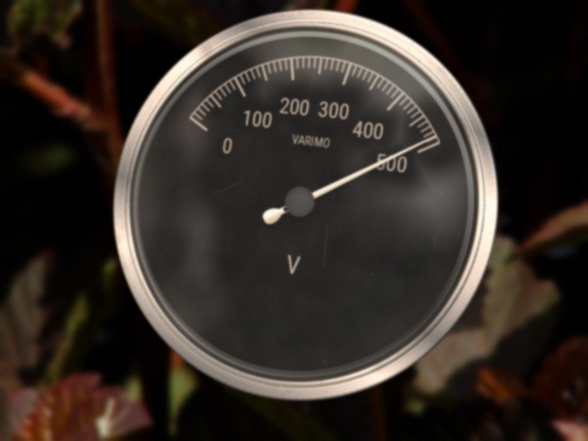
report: 490 (V)
